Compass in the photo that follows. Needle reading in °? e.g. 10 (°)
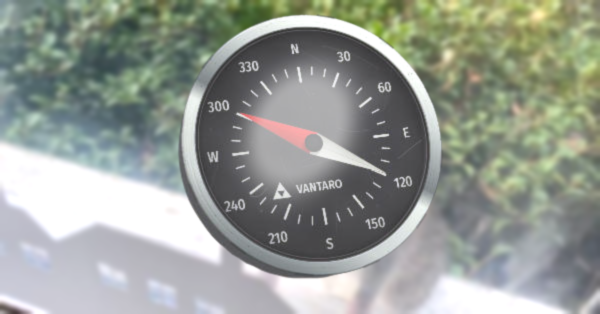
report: 300 (°)
